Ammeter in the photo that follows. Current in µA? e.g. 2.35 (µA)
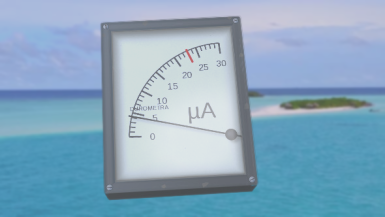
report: 4 (µA)
